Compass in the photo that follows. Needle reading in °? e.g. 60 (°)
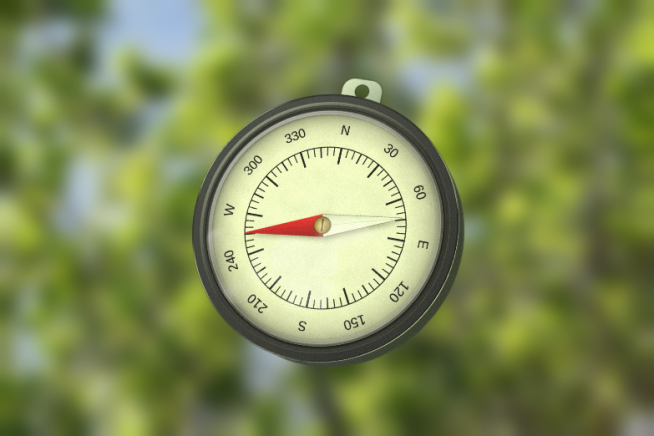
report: 255 (°)
